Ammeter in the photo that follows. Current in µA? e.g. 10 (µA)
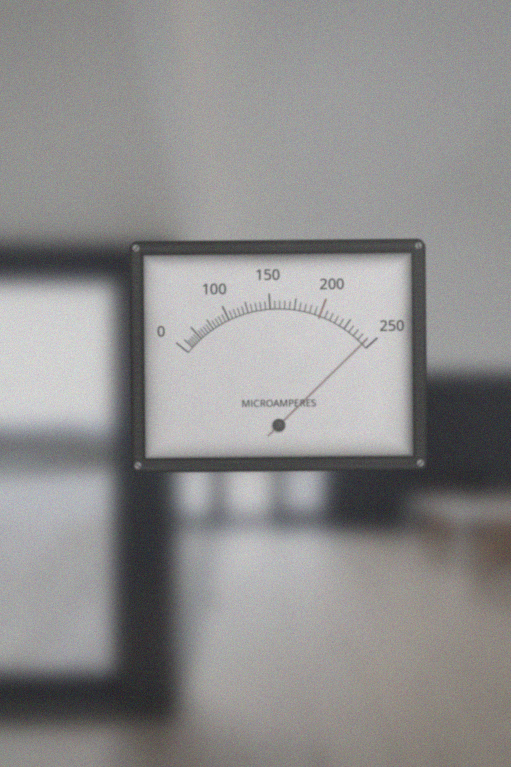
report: 245 (µA)
